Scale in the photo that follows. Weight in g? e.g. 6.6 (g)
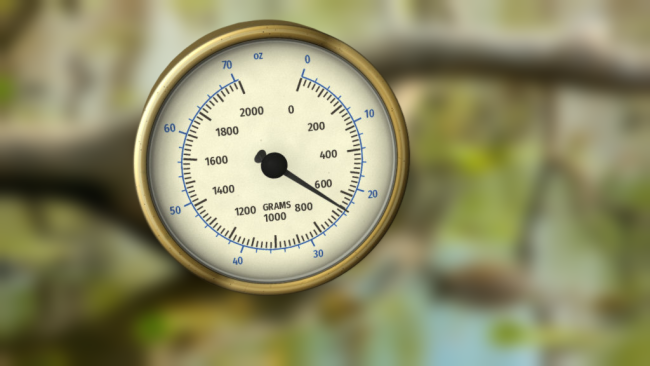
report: 660 (g)
